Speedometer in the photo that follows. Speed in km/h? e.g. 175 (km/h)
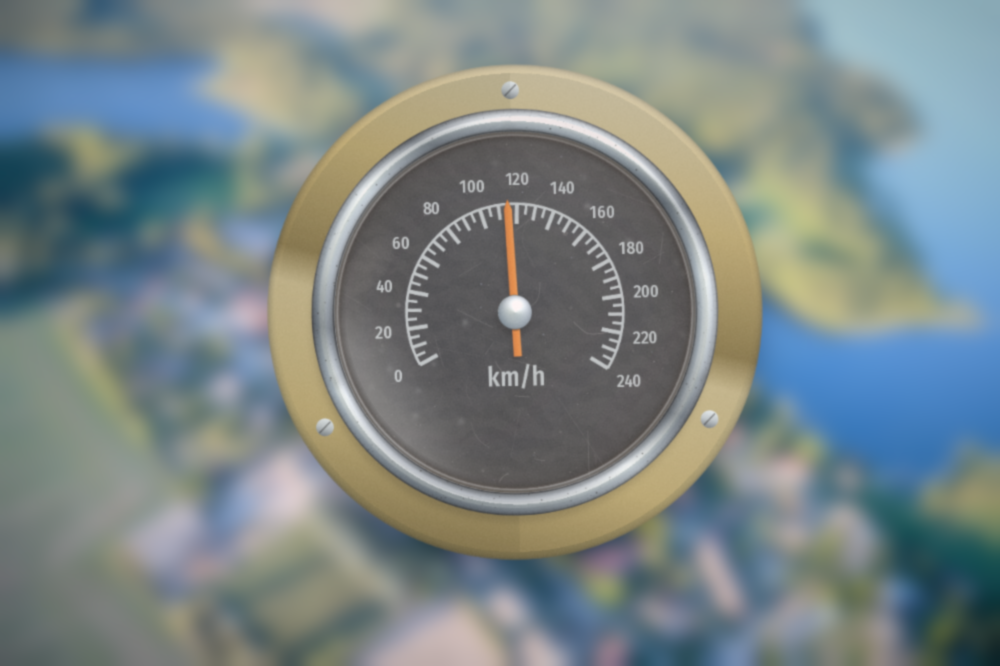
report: 115 (km/h)
